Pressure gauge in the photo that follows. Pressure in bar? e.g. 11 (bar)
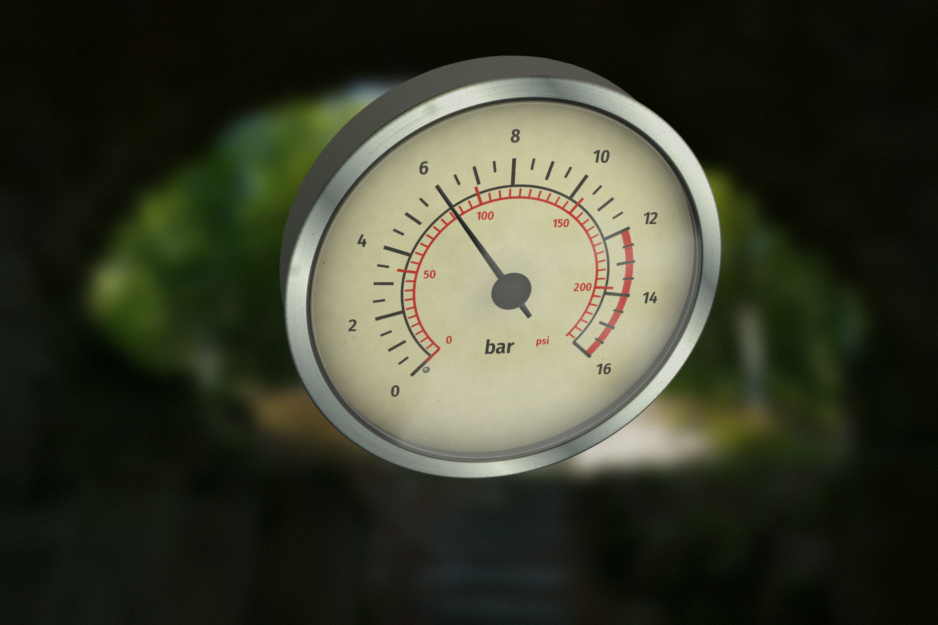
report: 6 (bar)
